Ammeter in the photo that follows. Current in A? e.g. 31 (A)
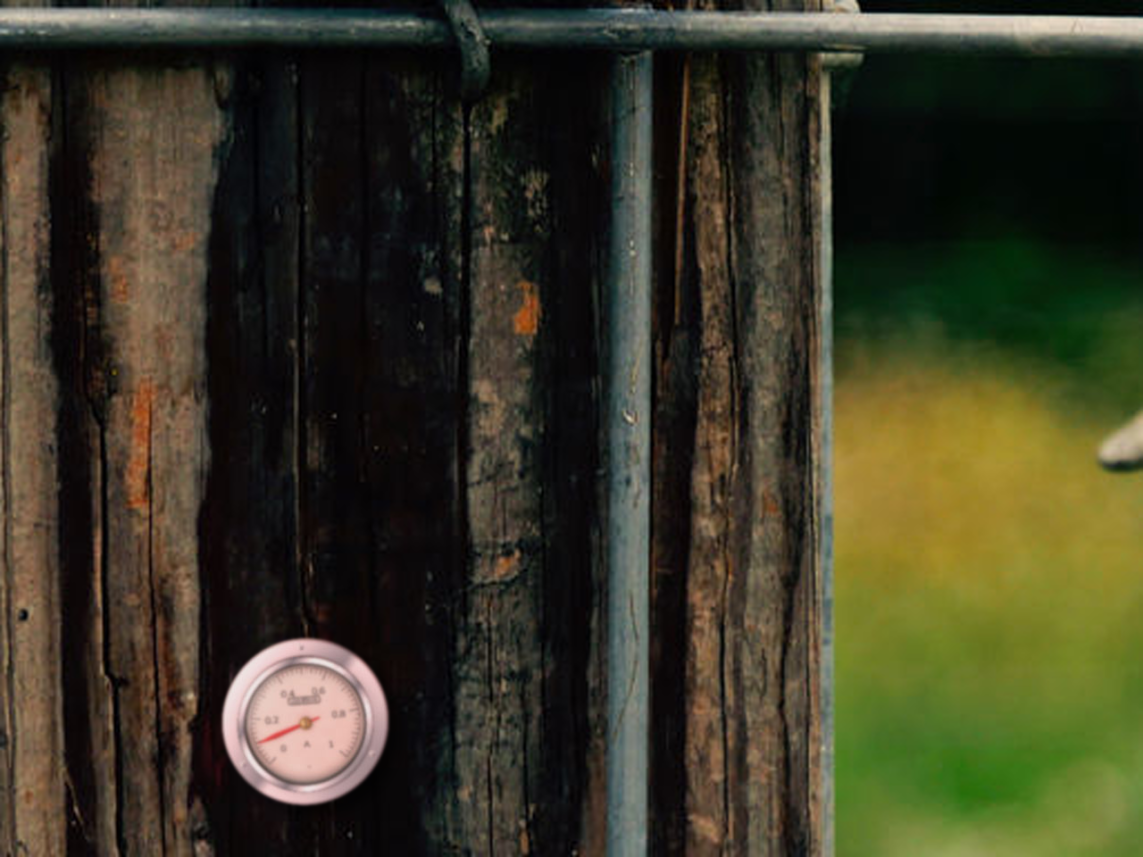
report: 0.1 (A)
